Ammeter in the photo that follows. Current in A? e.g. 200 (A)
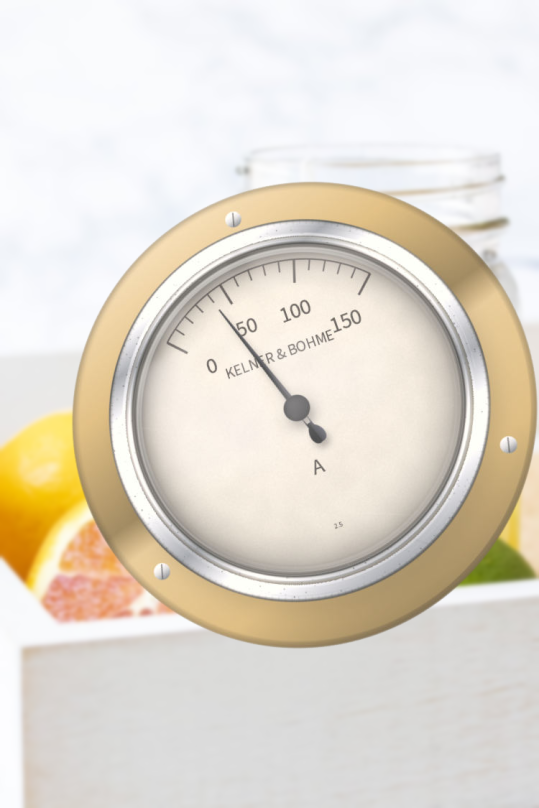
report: 40 (A)
